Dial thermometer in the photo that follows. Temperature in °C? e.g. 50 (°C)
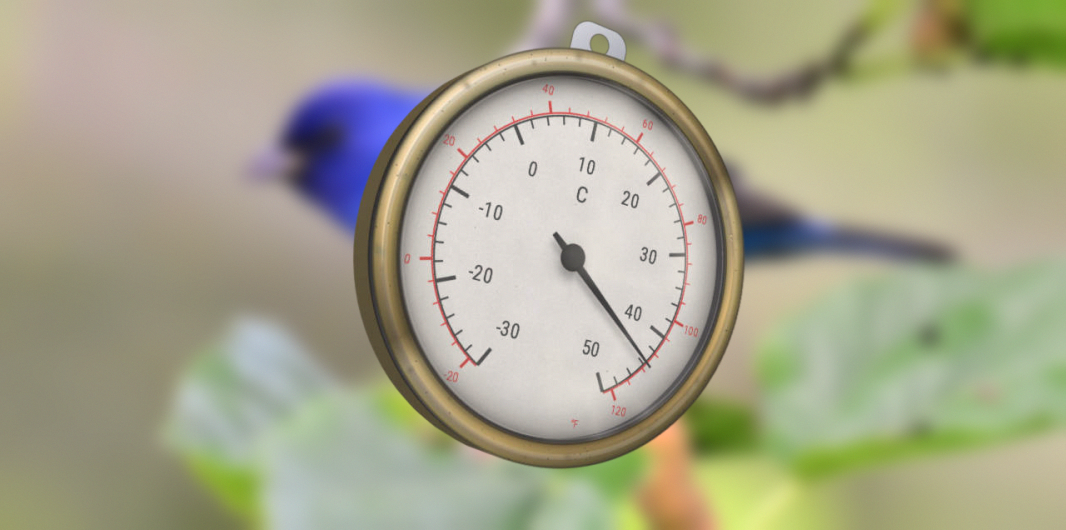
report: 44 (°C)
